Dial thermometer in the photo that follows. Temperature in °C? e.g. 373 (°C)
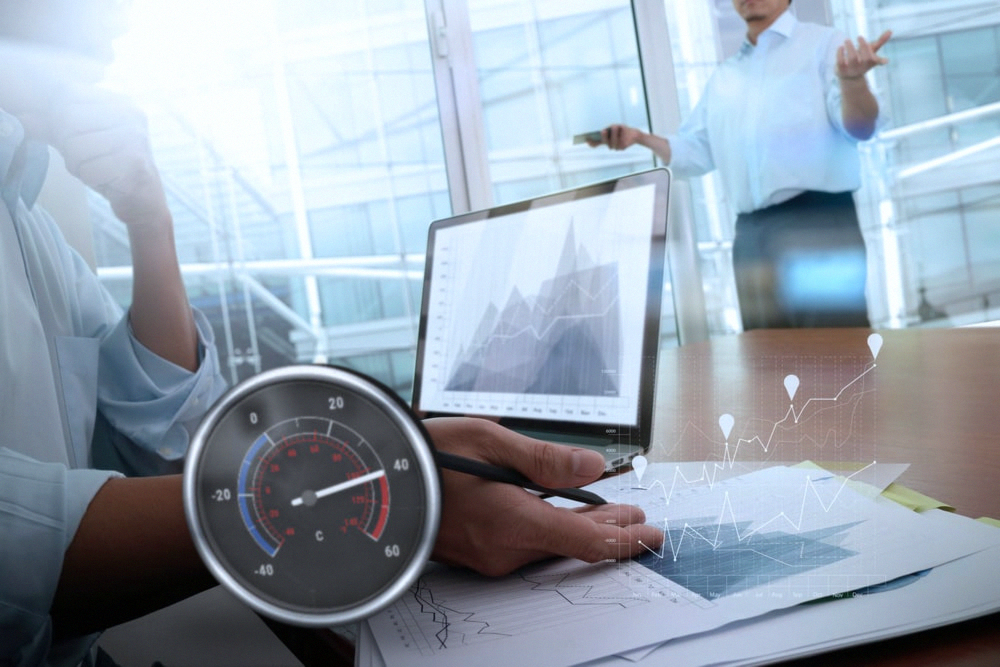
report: 40 (°C)
